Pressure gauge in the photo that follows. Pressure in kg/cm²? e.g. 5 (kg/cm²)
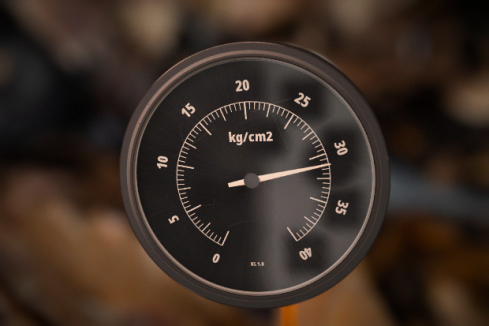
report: 31 (kg/cm²)
